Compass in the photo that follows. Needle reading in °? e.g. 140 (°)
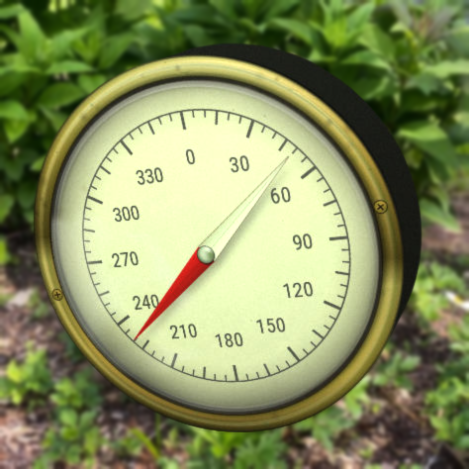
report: 230 (°)
